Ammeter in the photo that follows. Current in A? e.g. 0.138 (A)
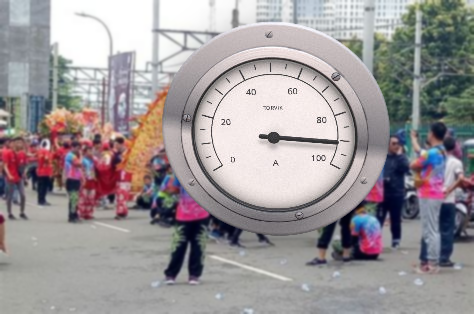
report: 90 (A)
